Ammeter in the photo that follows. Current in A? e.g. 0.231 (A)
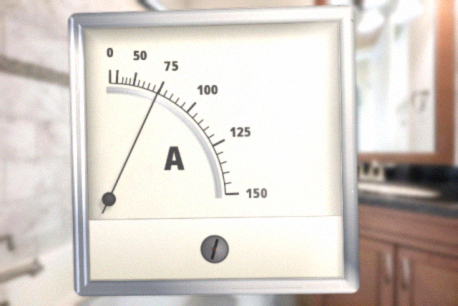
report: 75 (A)
